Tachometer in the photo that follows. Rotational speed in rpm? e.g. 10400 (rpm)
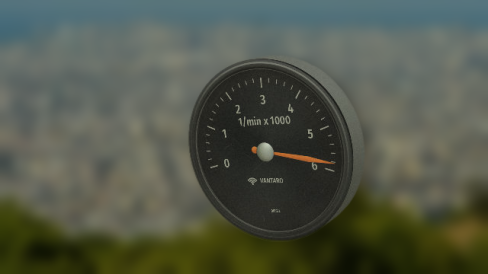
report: 5800 (rpm)
